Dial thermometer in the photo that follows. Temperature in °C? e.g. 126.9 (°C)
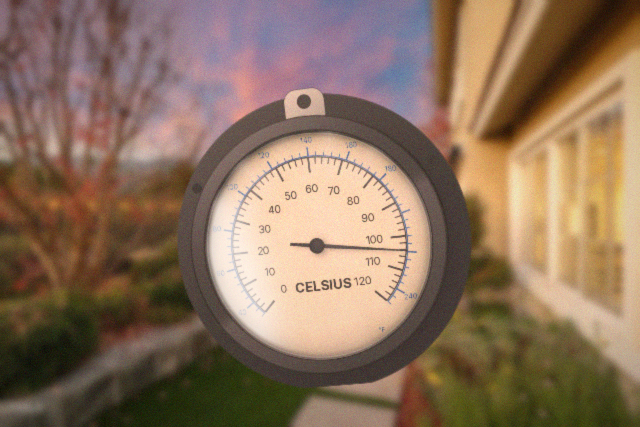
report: 104 (°C)
